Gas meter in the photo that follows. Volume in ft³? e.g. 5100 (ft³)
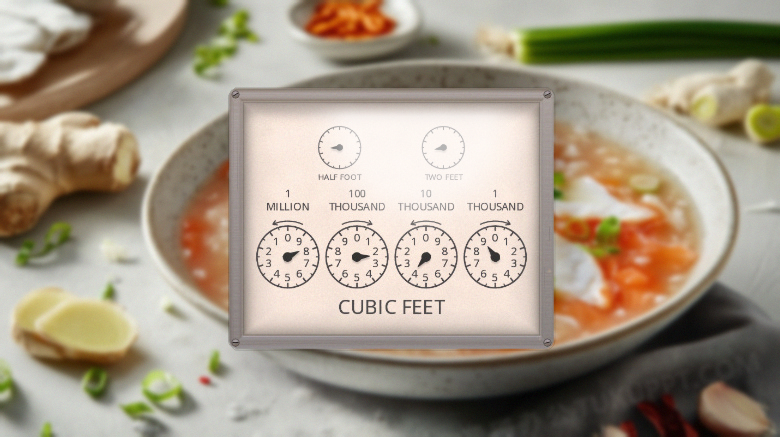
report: 823900 (ft³)
